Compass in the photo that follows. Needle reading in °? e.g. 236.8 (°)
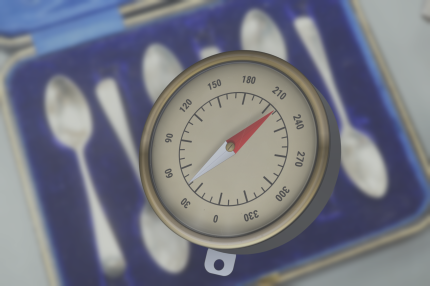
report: 220 (°)
